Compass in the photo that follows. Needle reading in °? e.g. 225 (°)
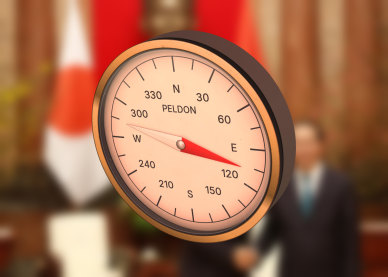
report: 105 (°)
